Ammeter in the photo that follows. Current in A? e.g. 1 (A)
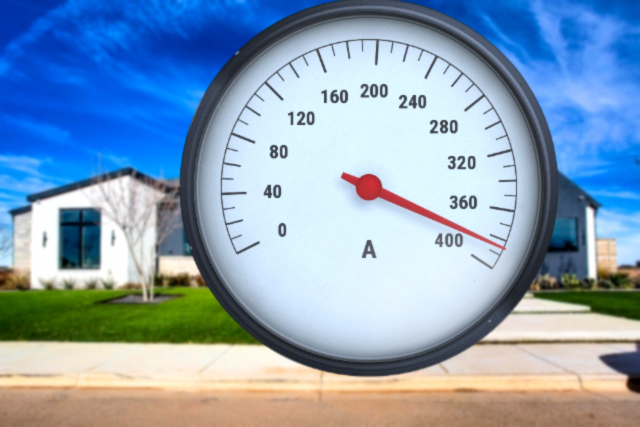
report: 385 (A)
